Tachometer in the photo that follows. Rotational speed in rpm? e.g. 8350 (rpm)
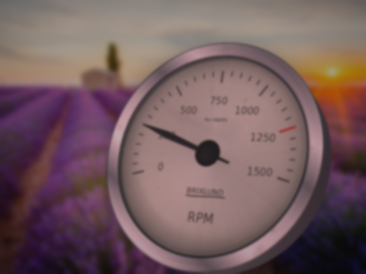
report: 250 (rpm)
